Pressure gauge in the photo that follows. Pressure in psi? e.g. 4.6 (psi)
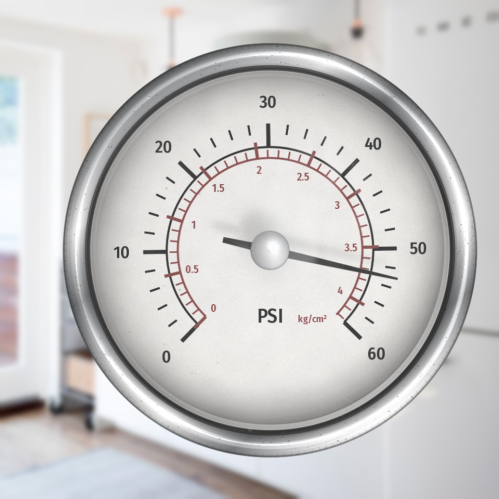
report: 53 (psi)
